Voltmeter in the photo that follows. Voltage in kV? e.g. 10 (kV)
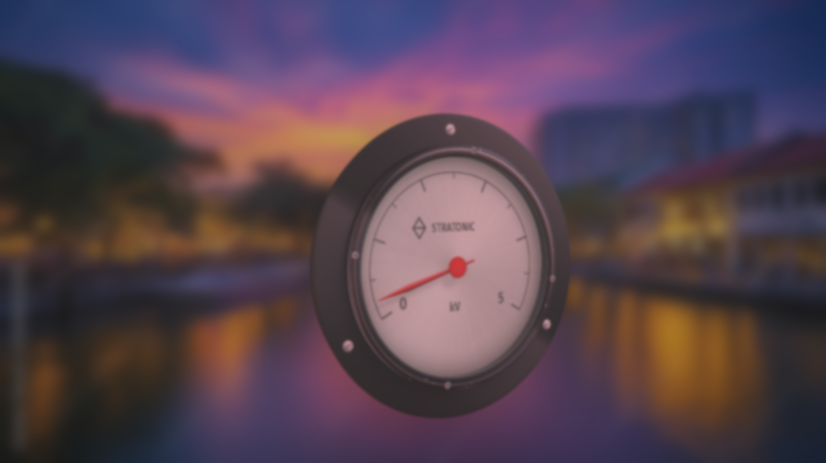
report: 0.25 (kV)
